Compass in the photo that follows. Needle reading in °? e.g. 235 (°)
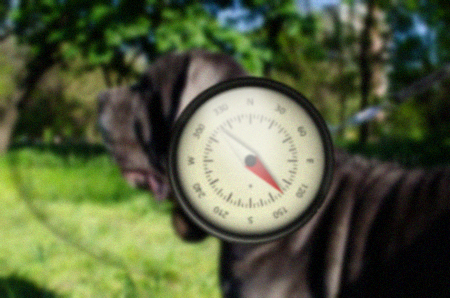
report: 135 (°)
